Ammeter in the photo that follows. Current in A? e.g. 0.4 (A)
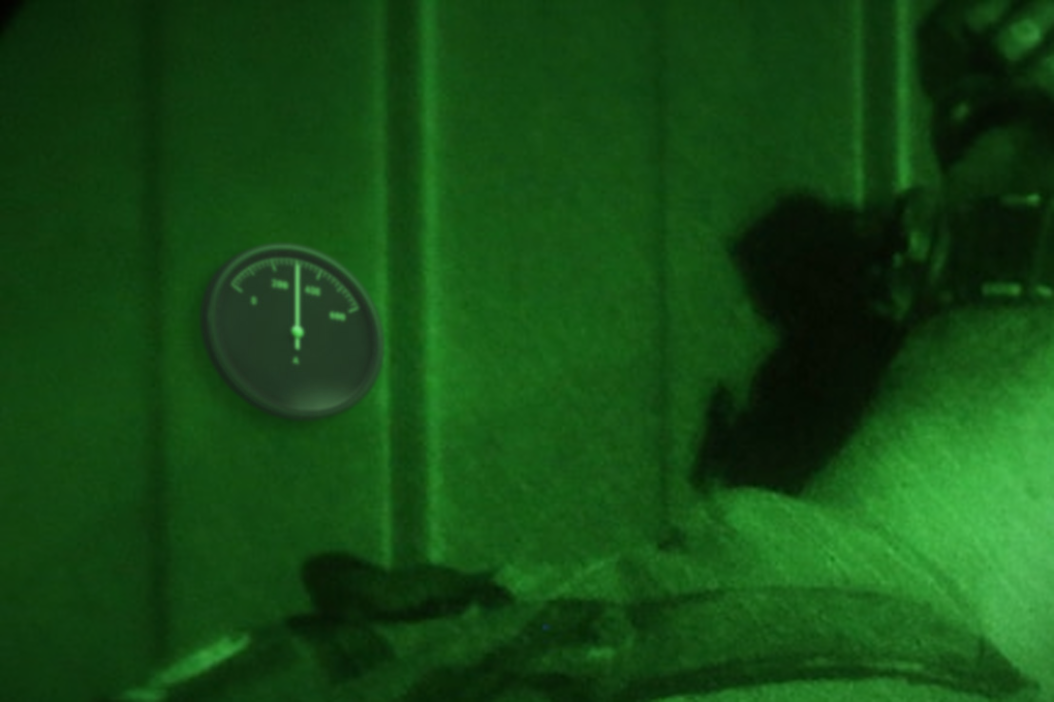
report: 300 (A)
